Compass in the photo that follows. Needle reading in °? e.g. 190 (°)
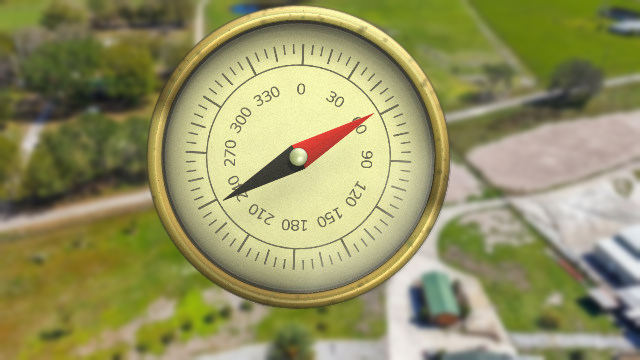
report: 57.5 (°)
